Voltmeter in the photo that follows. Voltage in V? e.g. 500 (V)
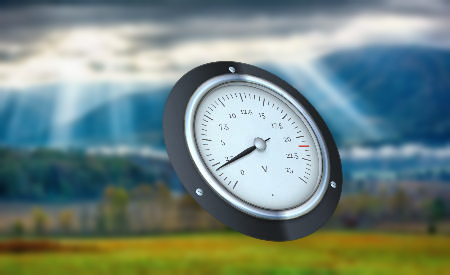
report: 2 (V)
